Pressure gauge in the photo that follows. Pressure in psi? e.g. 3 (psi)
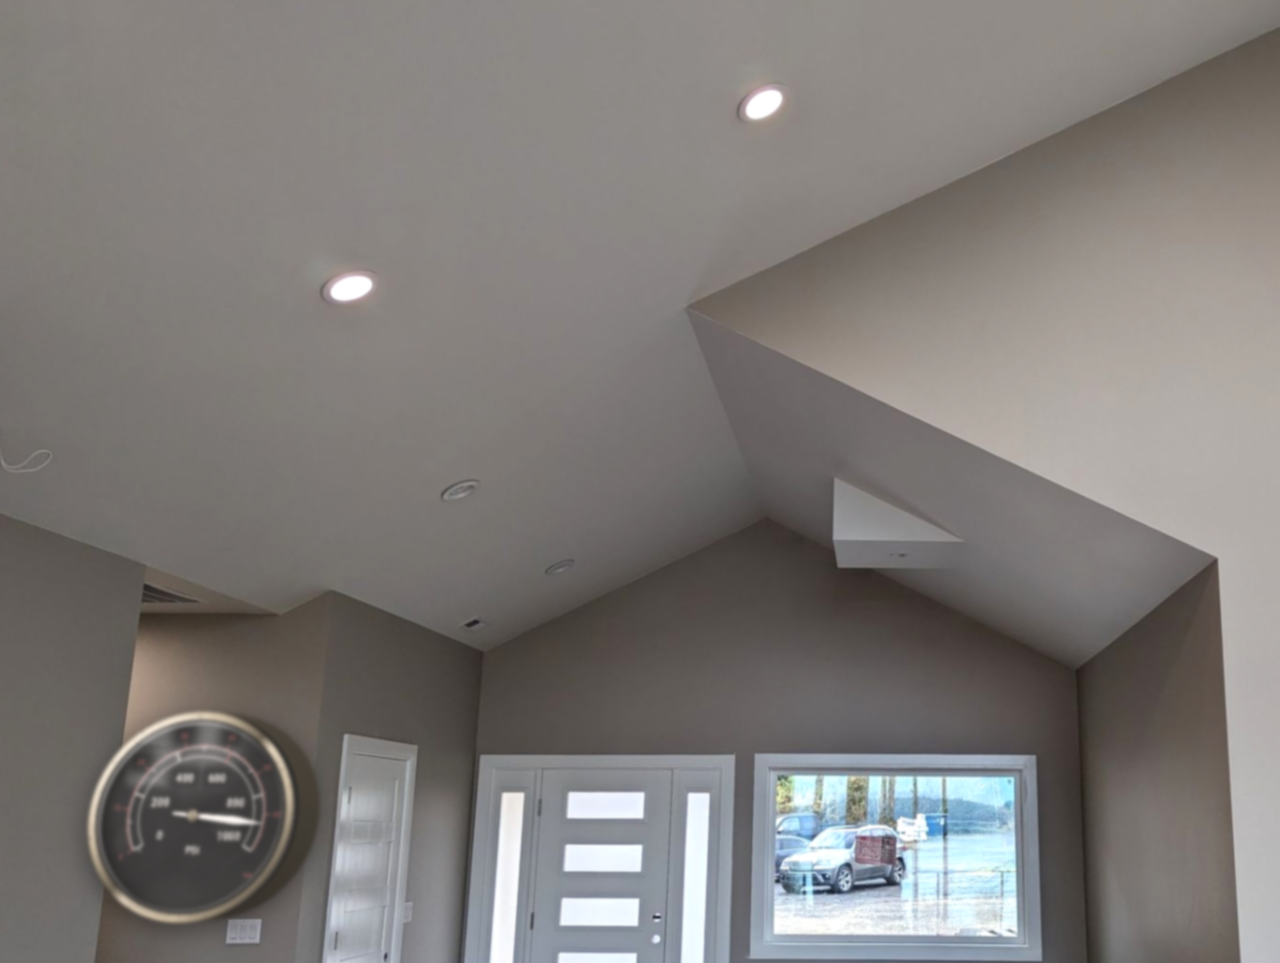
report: 900 (psi)
